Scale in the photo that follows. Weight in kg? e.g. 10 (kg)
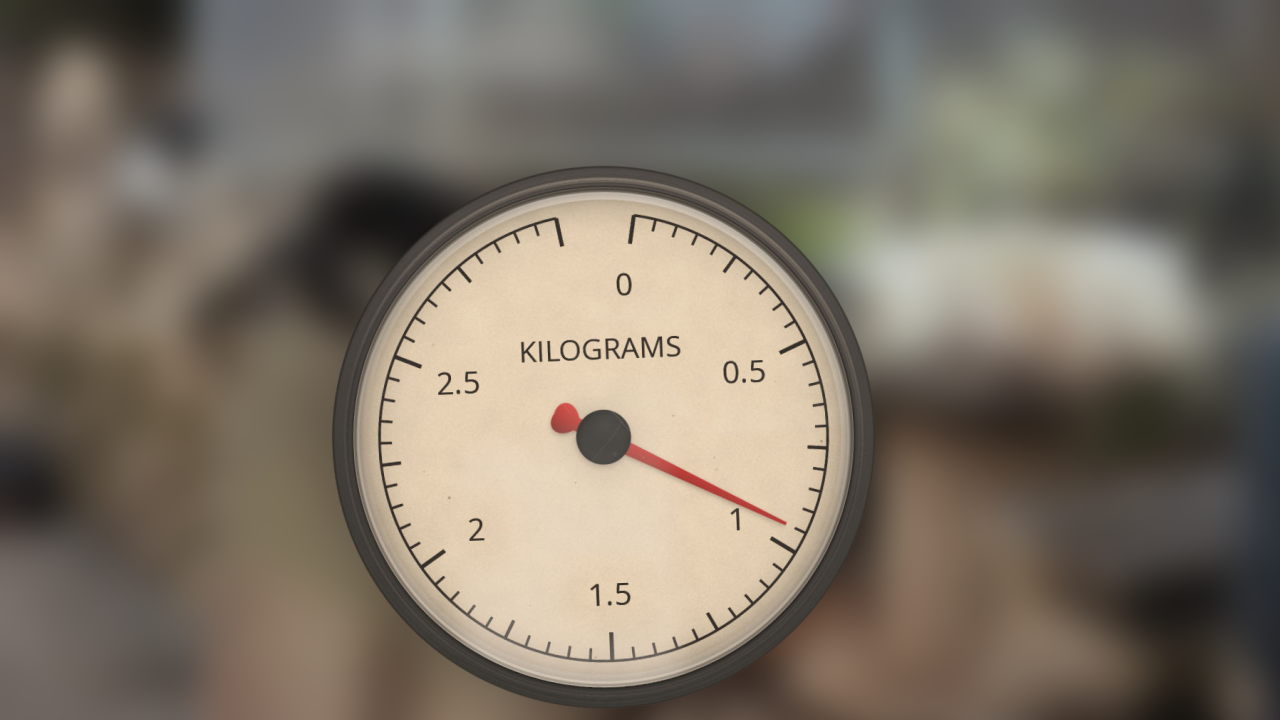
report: 0.95 (kg)
